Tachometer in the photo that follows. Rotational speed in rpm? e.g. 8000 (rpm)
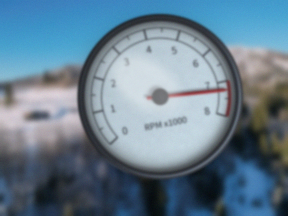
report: 7250 (rpm)
